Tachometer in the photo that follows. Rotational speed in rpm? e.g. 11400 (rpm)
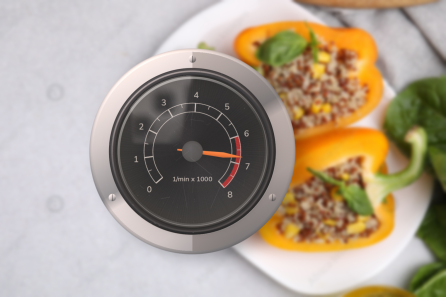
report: 6750 (rpm)
